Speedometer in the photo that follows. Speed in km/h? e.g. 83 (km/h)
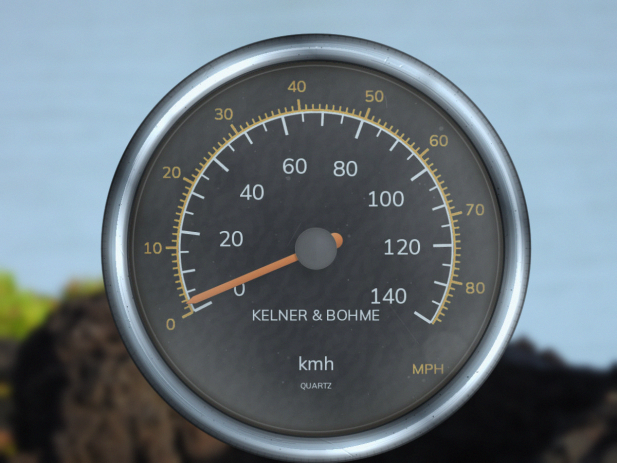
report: 2.5 (km/h)
